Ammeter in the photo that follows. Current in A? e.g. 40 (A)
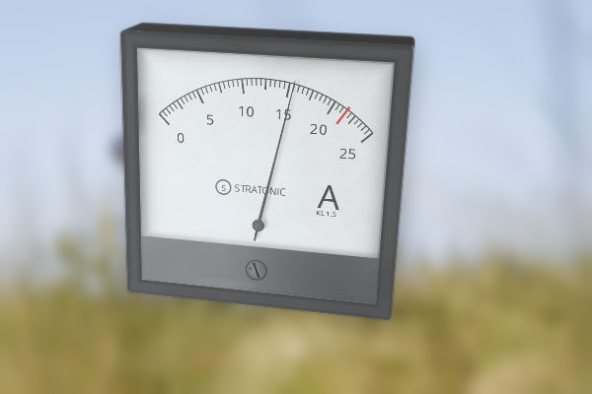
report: 15.5 (A)
